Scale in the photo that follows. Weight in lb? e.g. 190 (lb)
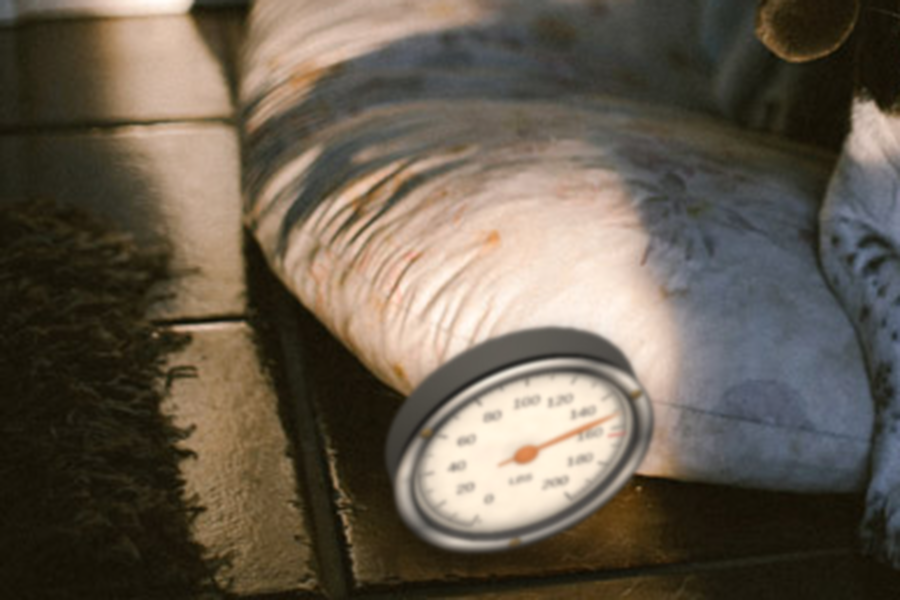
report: 150 (lb)
